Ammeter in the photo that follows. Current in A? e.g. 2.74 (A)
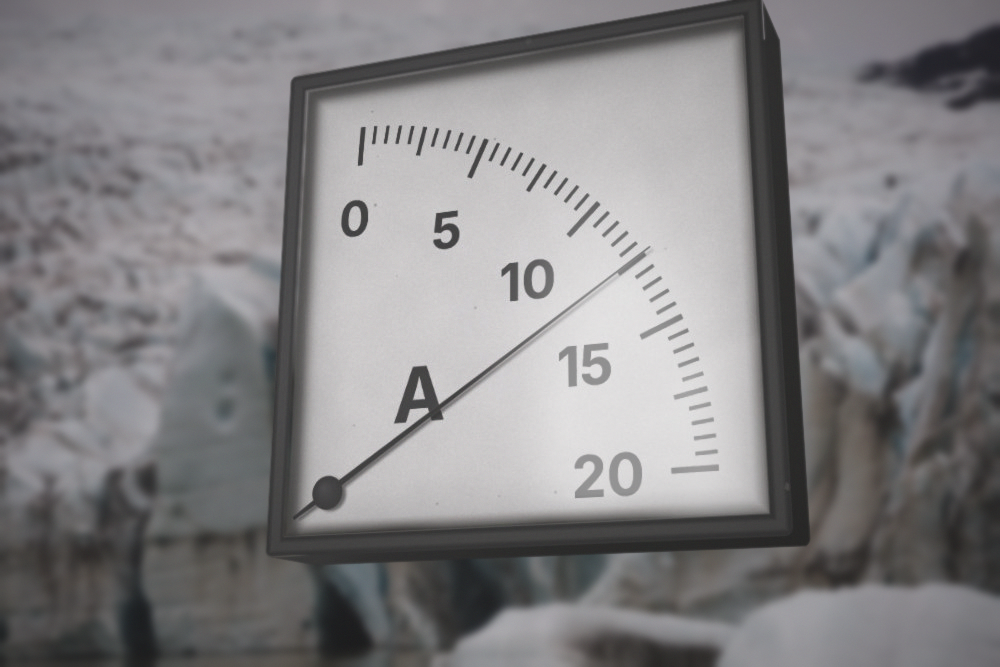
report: 12.5 (A)
